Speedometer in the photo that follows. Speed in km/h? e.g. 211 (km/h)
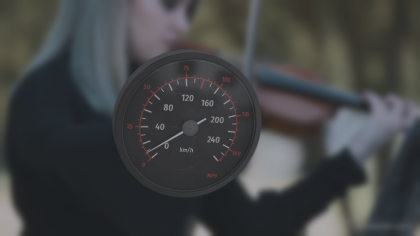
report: 10 (km/h)
